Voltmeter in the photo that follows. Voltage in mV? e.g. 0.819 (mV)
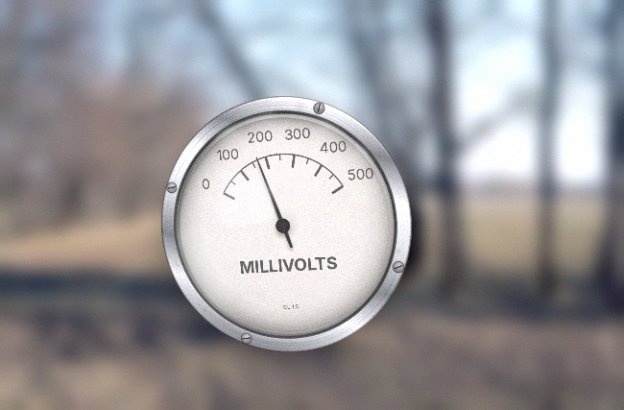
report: 175 (mV)
